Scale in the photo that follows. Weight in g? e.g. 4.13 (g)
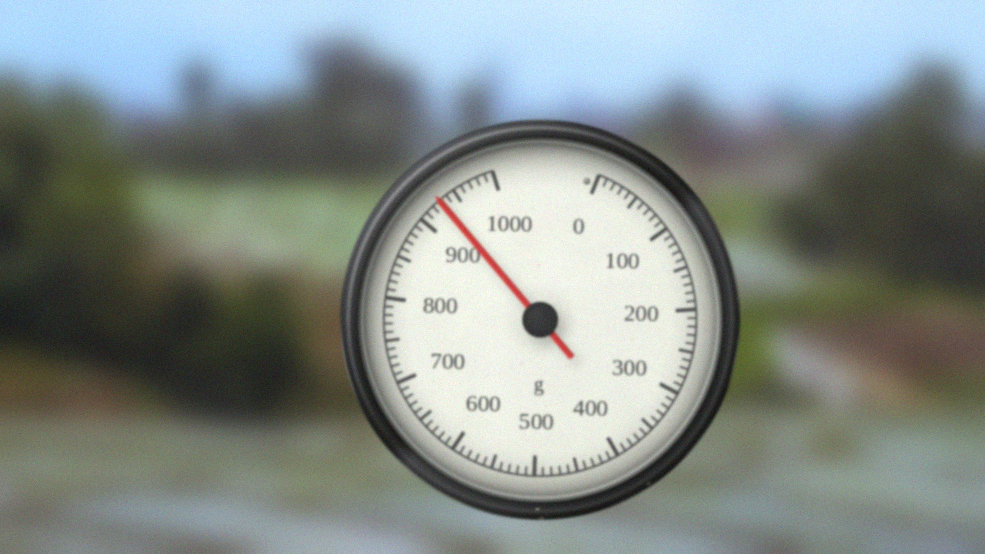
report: 930 (g)
